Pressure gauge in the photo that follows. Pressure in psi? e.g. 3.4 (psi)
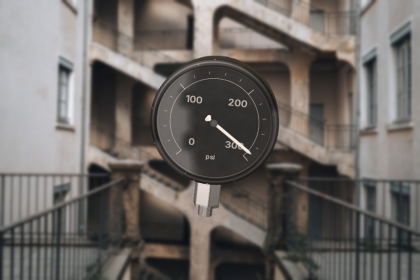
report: 290 (psi)
